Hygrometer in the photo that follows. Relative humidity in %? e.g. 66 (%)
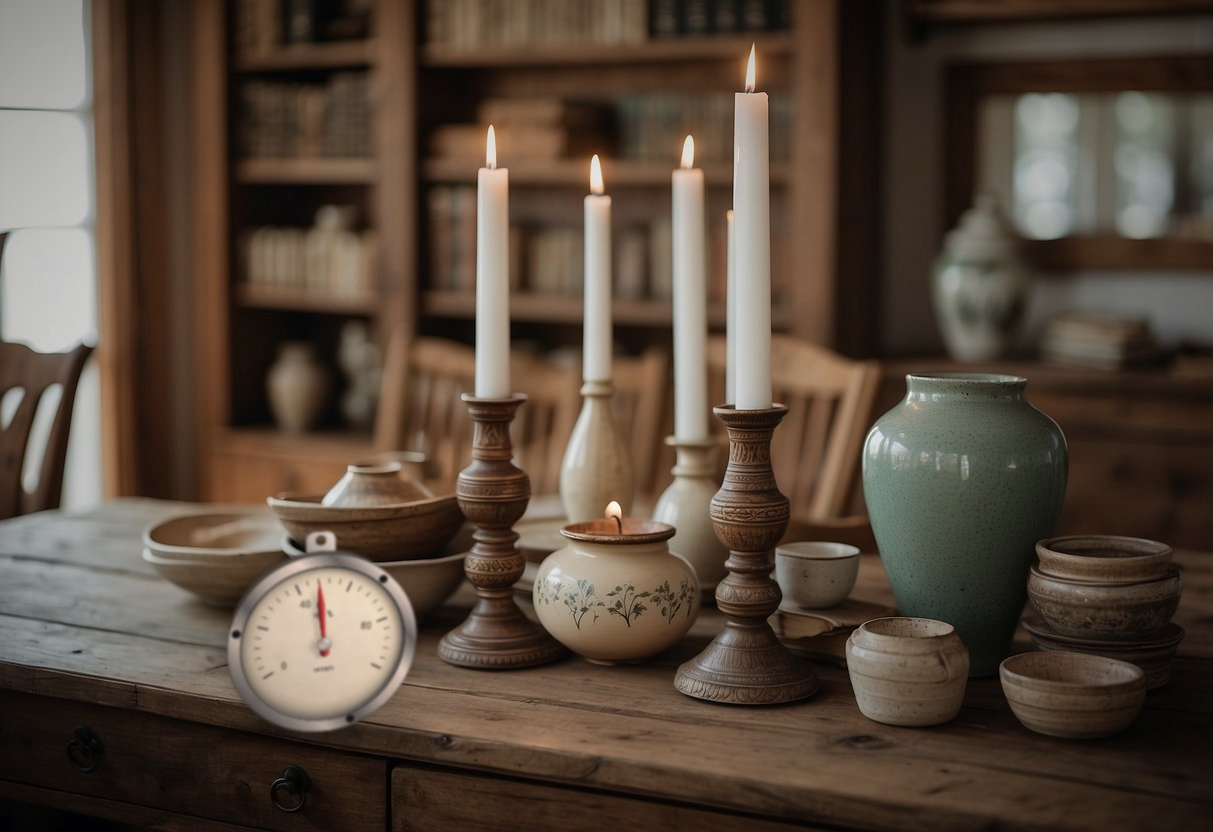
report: 48 (%)
